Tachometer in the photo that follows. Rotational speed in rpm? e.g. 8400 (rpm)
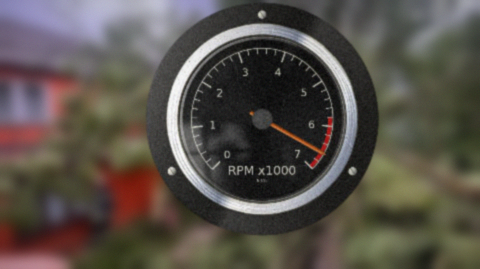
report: 6600 (rpm)
